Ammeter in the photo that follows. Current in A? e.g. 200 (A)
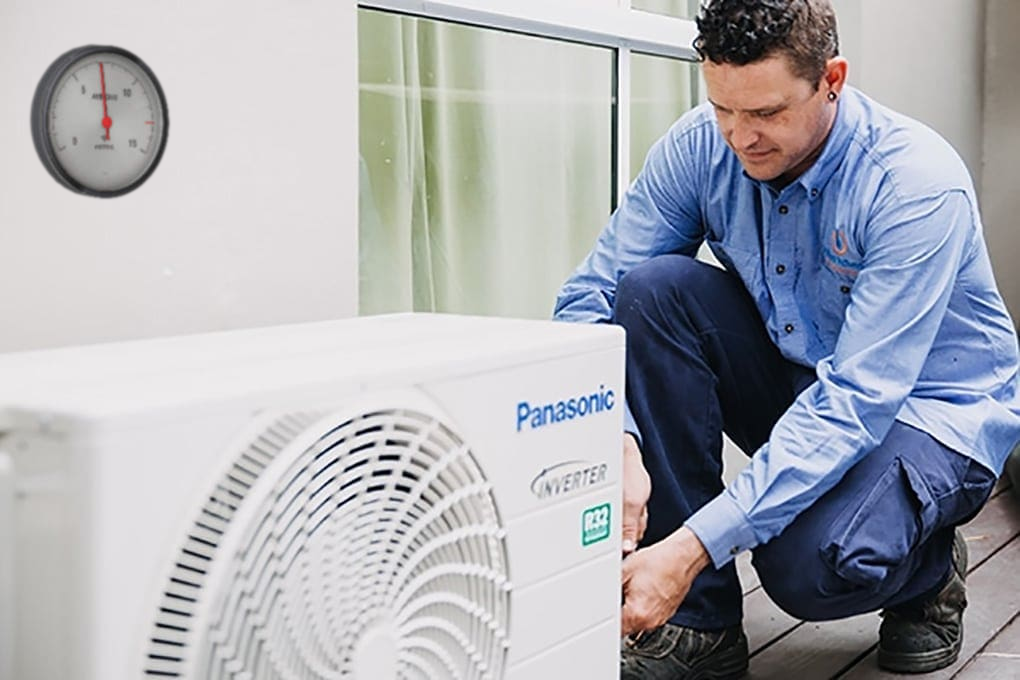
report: 7 (A)
